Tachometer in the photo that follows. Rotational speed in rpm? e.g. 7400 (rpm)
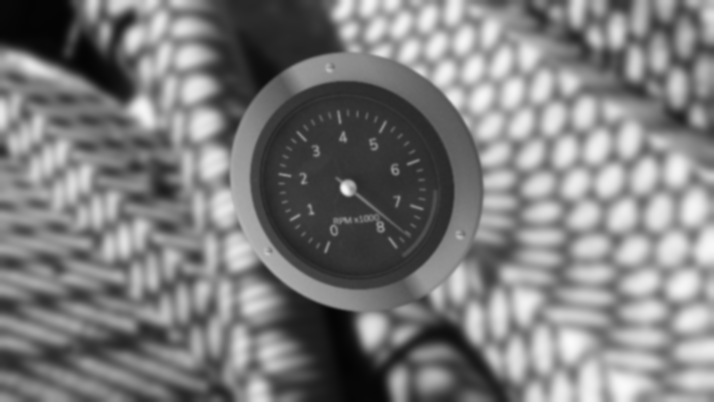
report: 7600 (rpm)
